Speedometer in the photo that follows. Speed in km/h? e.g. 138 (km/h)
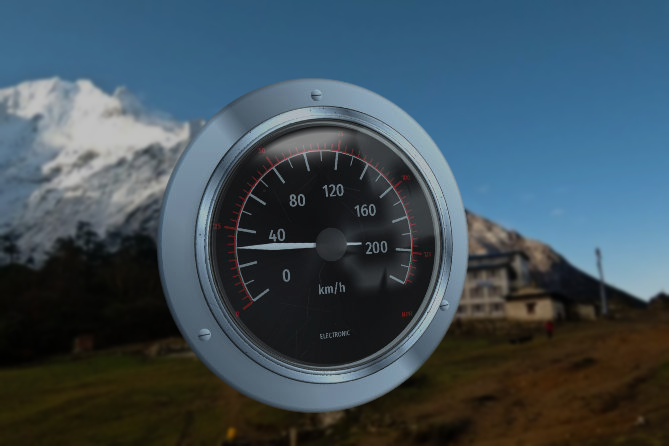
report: 30 (km/h)
